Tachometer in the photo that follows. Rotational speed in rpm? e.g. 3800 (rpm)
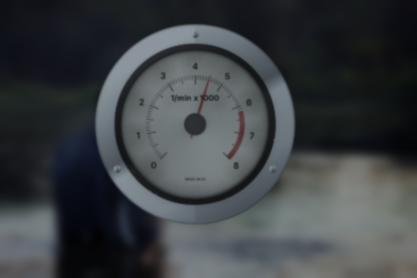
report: 4500 (rpm)
